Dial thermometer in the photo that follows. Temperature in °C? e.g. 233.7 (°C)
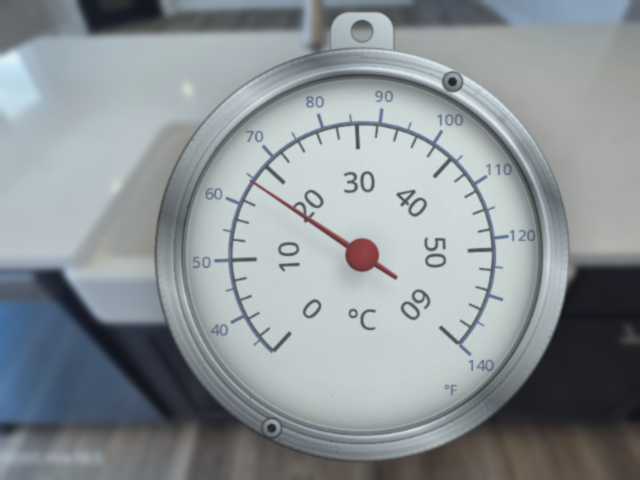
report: 18 (°C)
